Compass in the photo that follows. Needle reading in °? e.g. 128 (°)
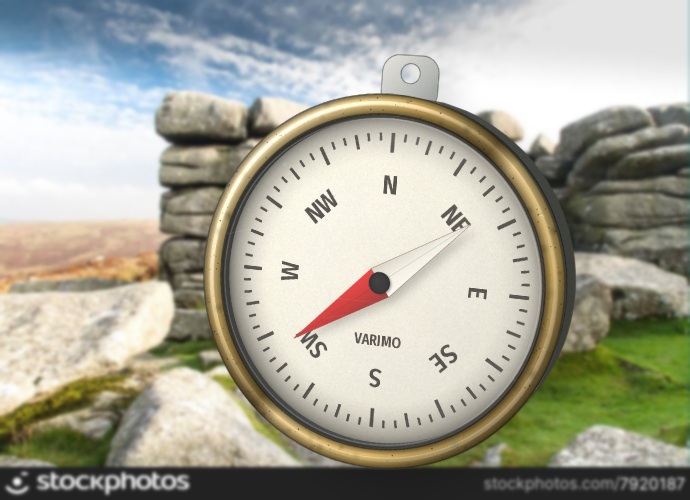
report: 232.5 (°)
